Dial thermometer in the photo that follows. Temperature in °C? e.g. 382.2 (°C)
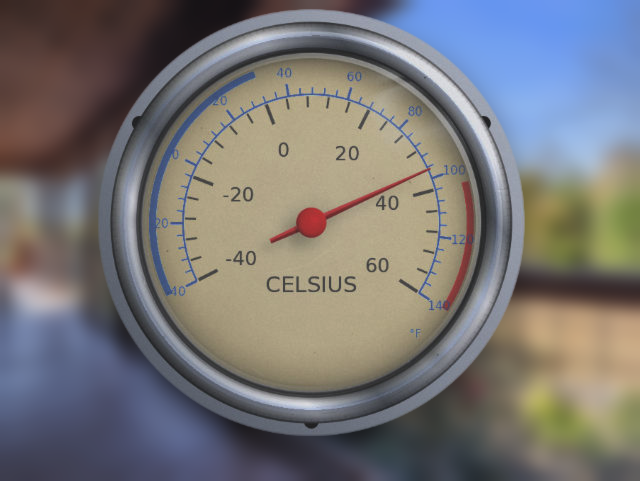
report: 36 (°C)
